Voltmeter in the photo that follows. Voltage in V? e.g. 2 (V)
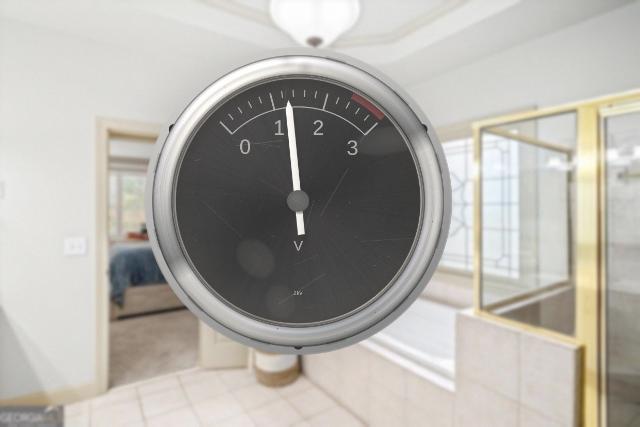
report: 1.3 (V)
